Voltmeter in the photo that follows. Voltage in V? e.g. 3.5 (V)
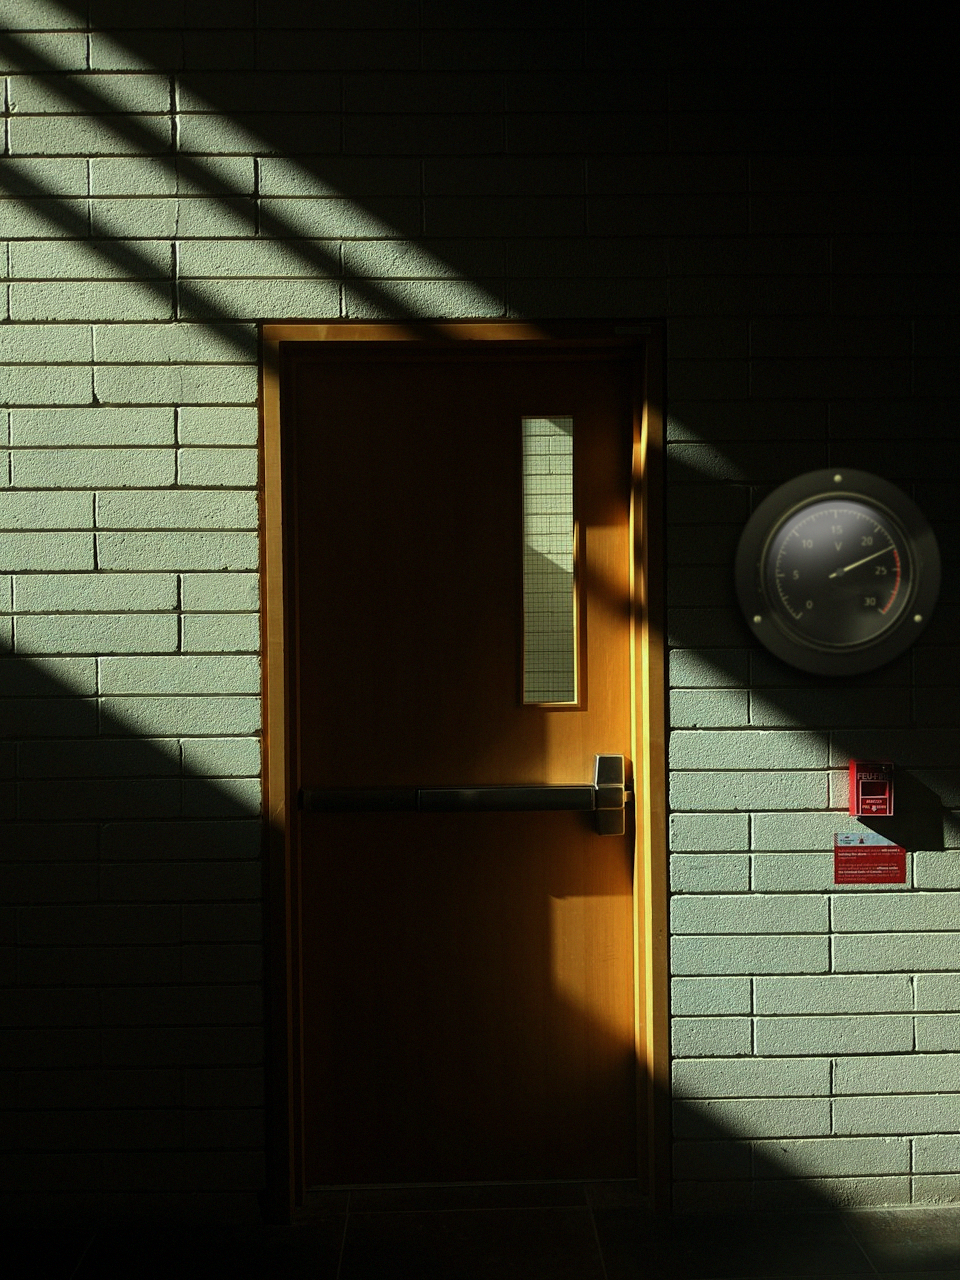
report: 22.5 (V)
